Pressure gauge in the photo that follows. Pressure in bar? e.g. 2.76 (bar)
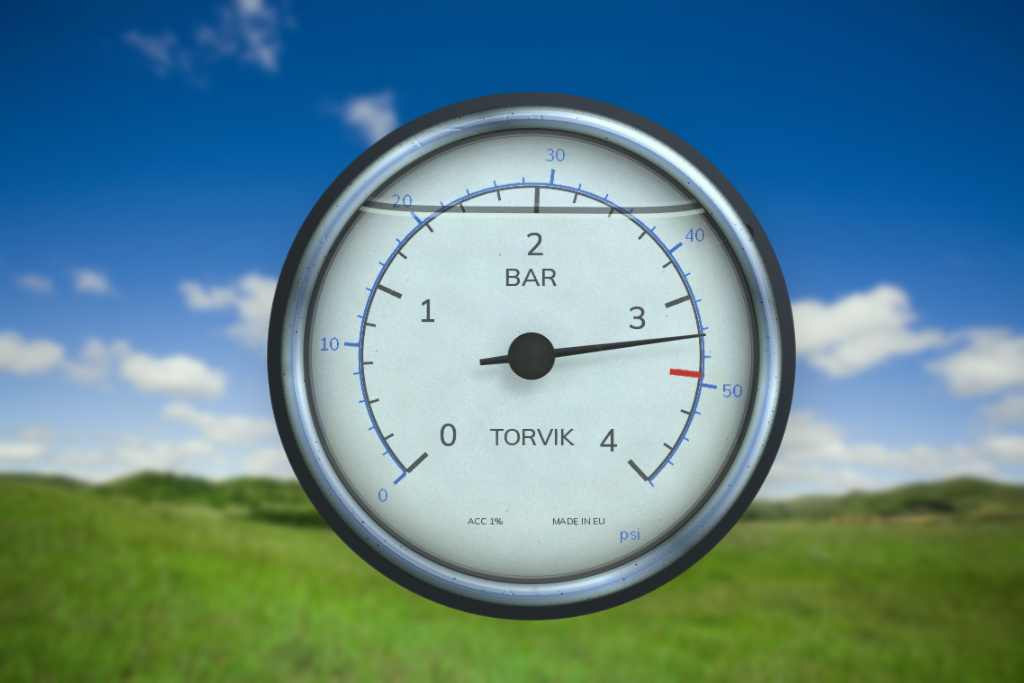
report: 3.2 (bar)
